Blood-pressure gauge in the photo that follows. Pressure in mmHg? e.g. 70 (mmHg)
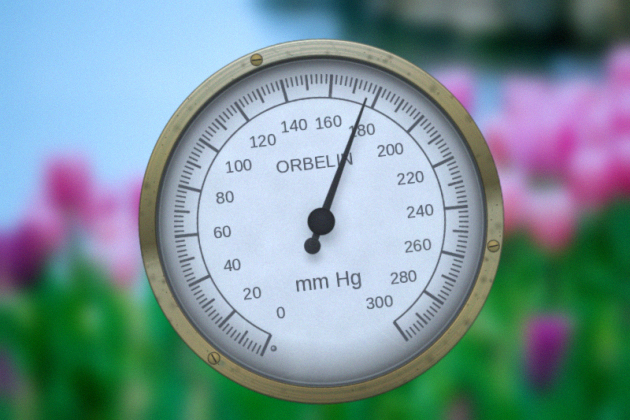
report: 176 (mmHg)
